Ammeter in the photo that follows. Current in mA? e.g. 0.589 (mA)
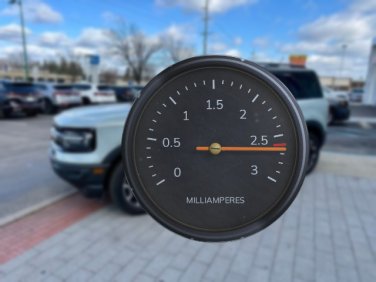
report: 2.65 (mA)
